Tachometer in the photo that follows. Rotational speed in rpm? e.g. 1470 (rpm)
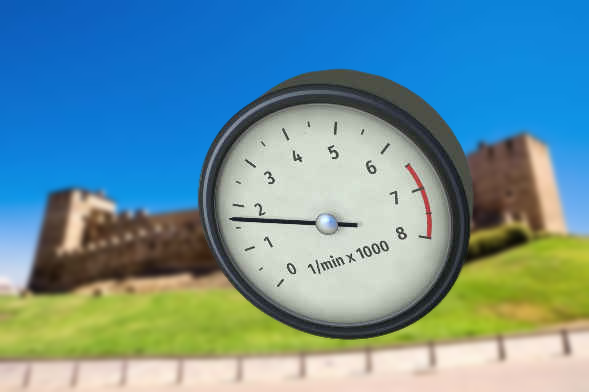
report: 1750 (rpm)
